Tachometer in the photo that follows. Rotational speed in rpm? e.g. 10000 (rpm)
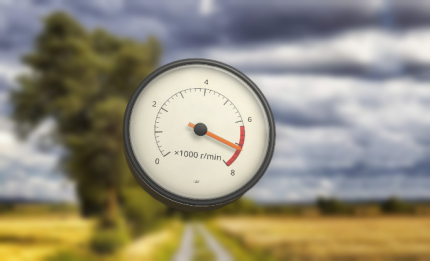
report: 7200 (rpm)
